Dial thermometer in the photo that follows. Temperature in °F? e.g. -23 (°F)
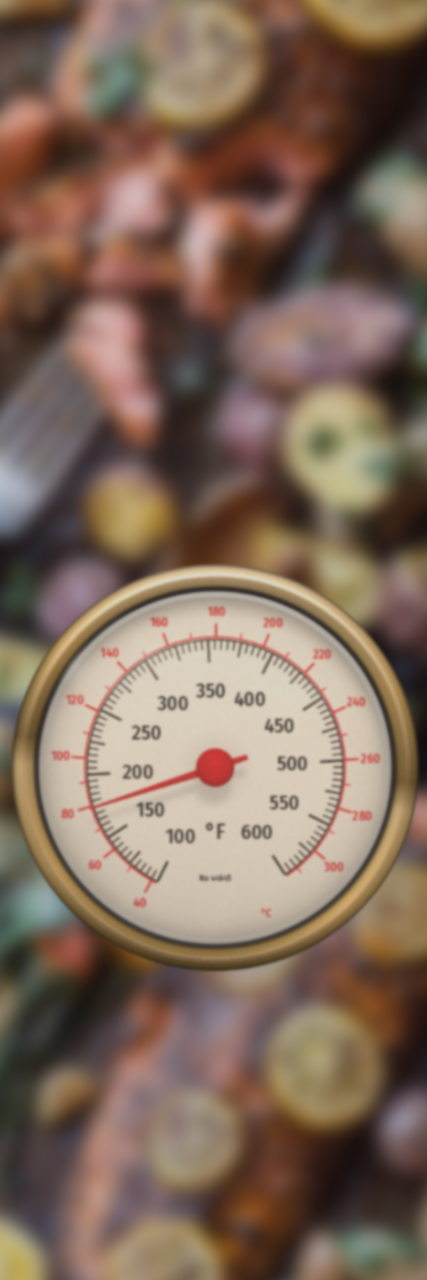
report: 175 (°F)
